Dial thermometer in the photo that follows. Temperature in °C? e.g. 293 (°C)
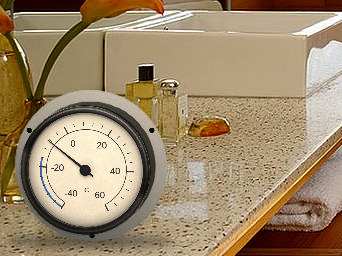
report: -8 (°C)
